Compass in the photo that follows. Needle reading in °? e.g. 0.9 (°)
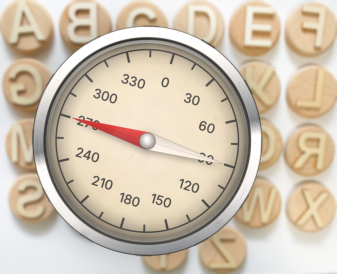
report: 270 (°)
